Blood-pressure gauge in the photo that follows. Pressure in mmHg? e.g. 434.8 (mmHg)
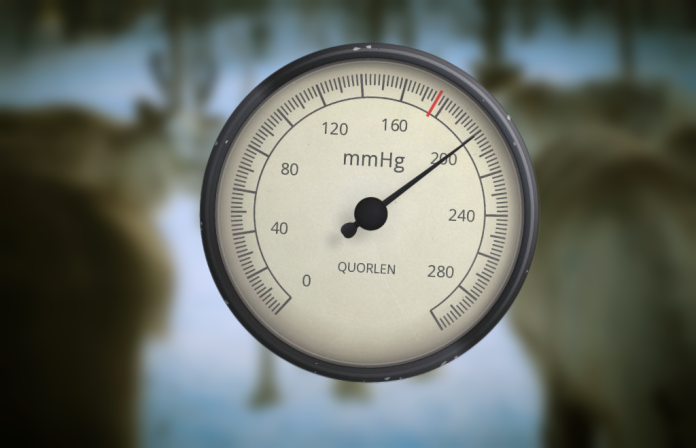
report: 200 (mmHg)
